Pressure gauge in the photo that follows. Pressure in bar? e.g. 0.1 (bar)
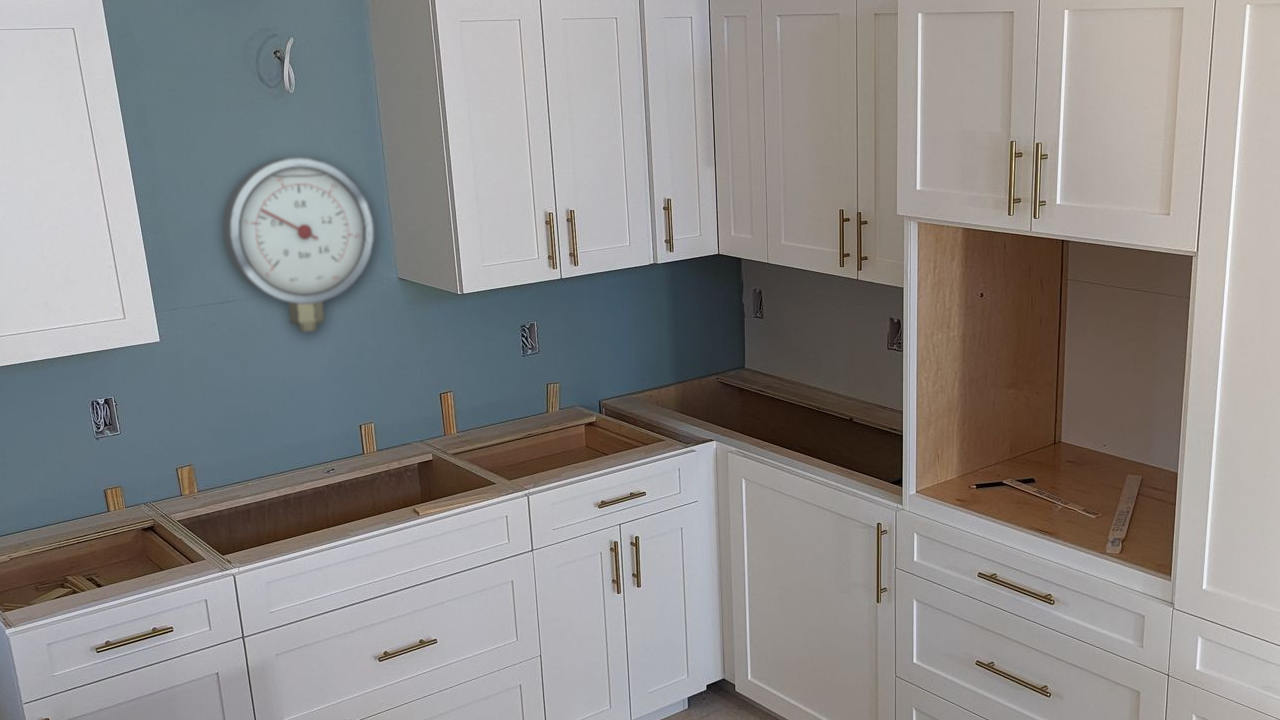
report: 0.45 (bar)
